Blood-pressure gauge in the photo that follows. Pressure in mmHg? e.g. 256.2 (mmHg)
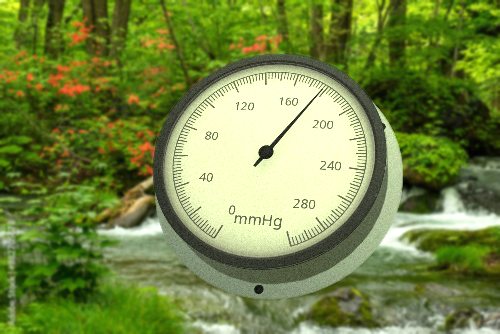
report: 180 (mmHg)
